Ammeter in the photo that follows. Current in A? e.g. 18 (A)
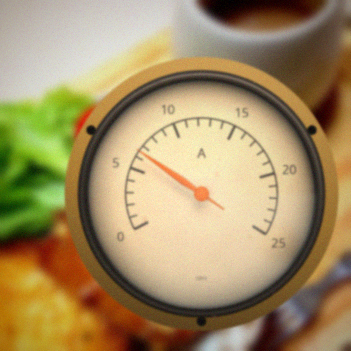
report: 6.5 (A)
